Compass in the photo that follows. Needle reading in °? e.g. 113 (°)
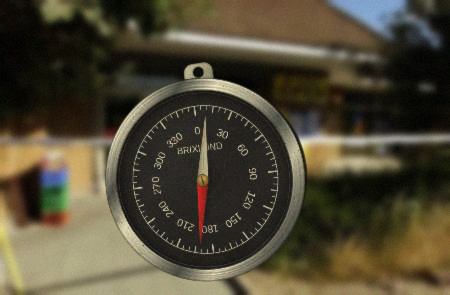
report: 190 (°)
